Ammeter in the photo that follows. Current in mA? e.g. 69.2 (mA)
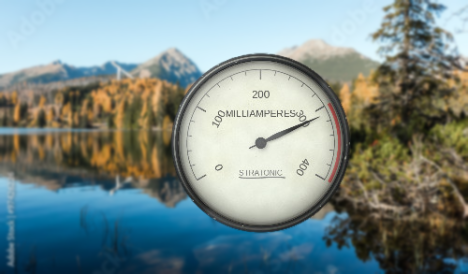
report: 310 (mA)
